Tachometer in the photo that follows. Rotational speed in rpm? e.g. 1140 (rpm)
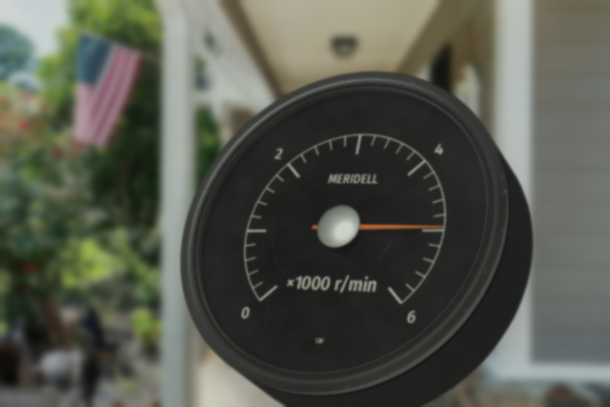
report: 5000 (rpm)
